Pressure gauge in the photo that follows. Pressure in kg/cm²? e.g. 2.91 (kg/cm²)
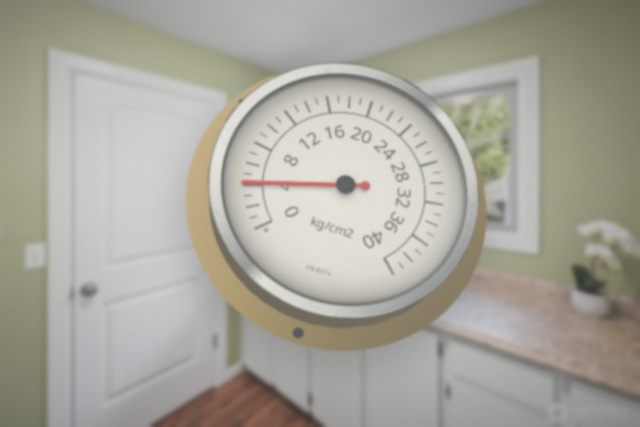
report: 4 (kg/cm²)
